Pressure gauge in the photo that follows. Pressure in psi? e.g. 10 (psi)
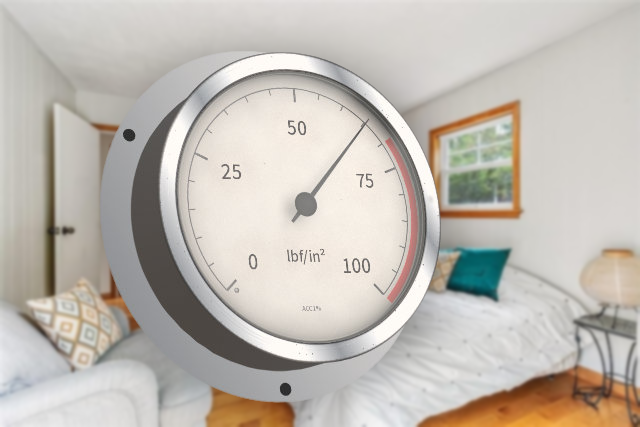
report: 65 (psi)
